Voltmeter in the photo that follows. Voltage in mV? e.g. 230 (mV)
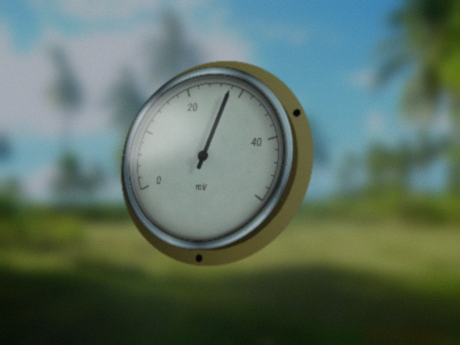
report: 28 (mV)
